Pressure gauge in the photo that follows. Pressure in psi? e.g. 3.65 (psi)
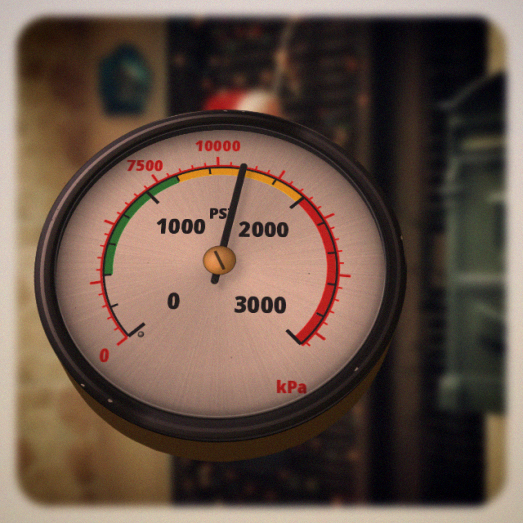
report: 1600 (psi)
